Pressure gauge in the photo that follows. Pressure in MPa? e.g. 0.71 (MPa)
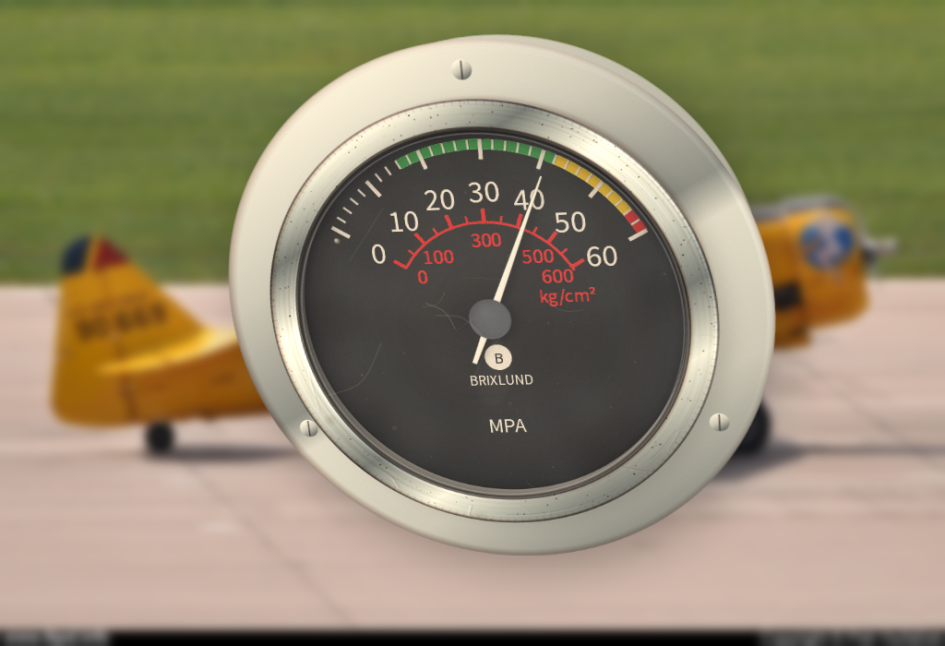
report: 41 (MPa)
